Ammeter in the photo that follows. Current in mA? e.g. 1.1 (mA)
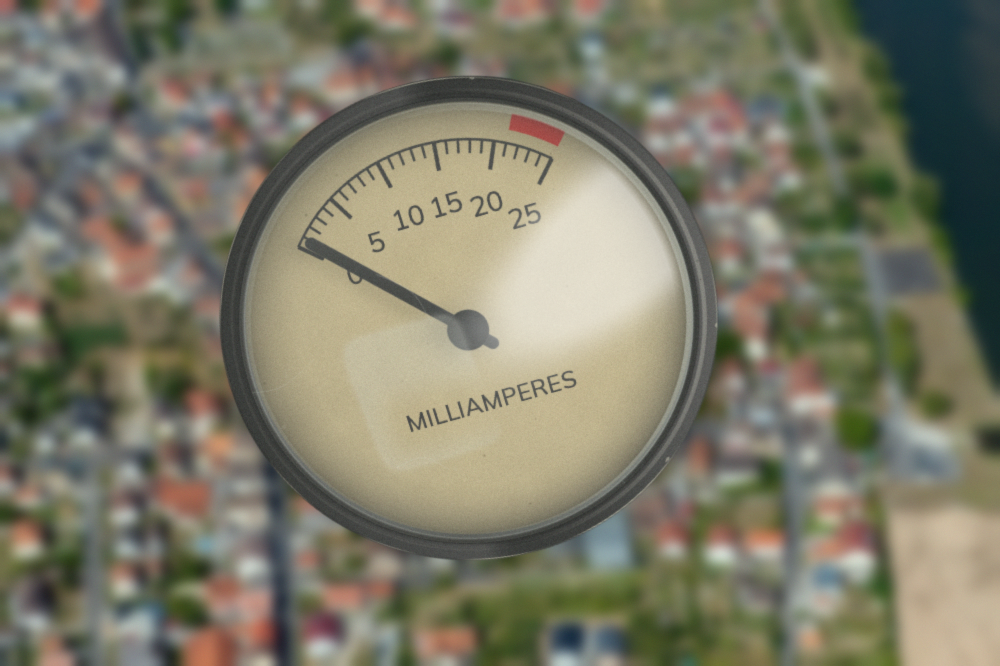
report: 1 (mA)
